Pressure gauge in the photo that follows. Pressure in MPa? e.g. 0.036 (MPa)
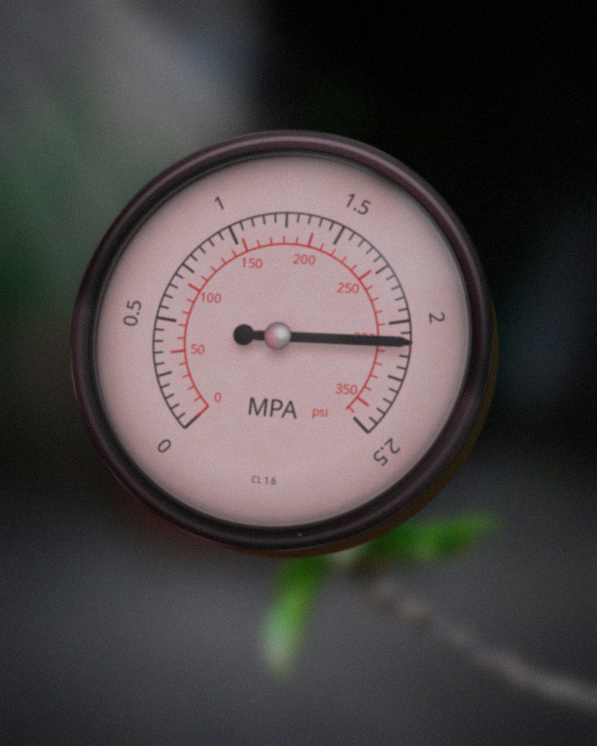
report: 2.1 (MPa)
